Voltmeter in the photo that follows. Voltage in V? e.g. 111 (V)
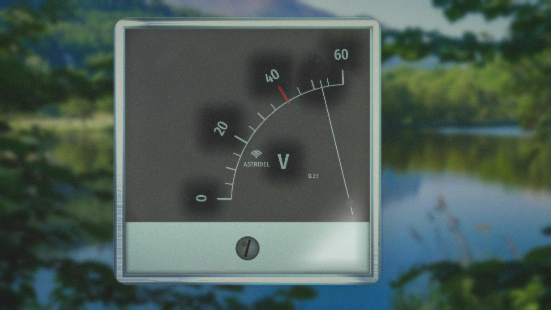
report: 52.5 (V)
